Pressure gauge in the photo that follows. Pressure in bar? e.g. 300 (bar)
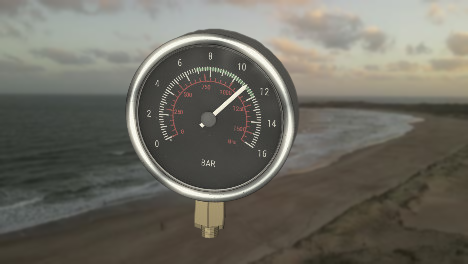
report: 11 (bar)
